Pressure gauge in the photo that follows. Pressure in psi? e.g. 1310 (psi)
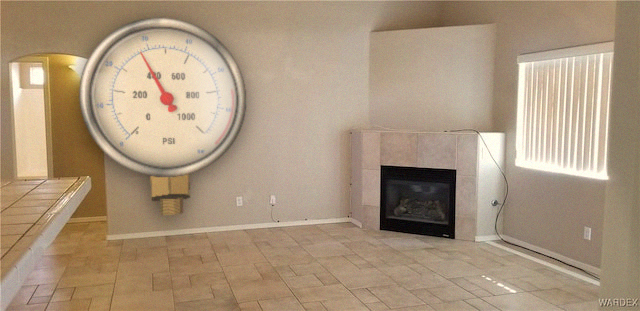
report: 400 (psi)
